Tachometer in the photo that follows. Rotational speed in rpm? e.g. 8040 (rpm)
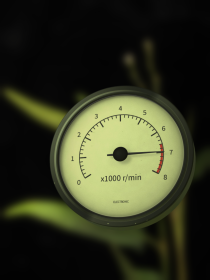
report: 7000 (rpm)
